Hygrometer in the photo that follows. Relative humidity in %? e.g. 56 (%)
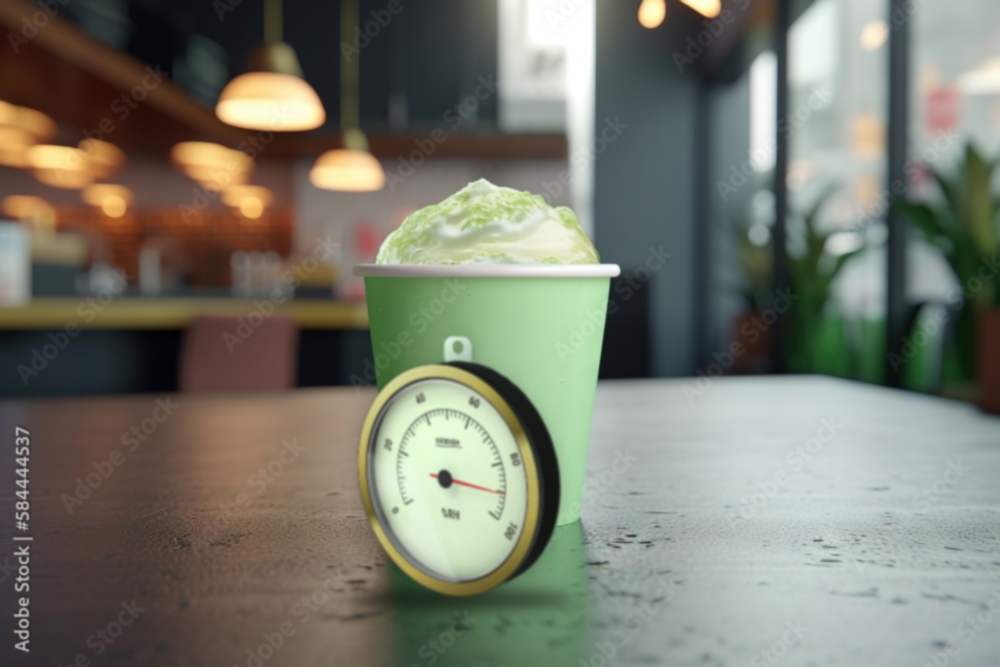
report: 90 (%)
